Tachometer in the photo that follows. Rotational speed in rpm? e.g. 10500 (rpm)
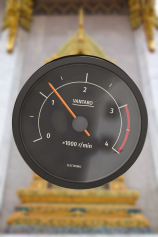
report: 1250 (rpm)
